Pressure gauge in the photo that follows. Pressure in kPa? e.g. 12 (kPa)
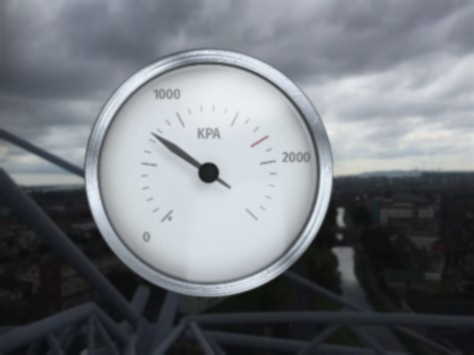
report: 750 (kPa)
